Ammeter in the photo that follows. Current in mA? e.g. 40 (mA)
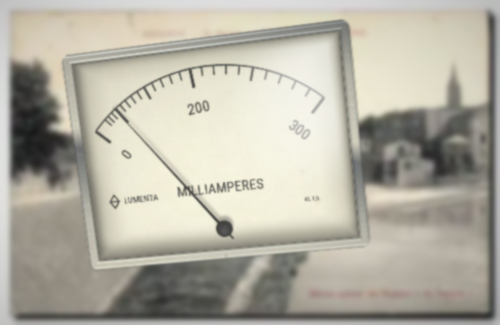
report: 100 (mA)
